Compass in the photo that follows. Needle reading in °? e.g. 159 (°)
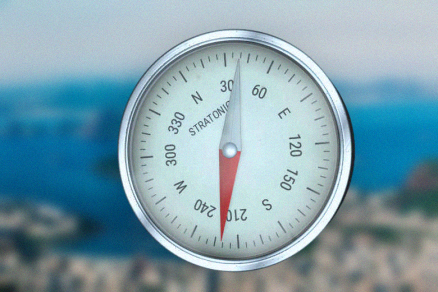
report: 220 (°)
